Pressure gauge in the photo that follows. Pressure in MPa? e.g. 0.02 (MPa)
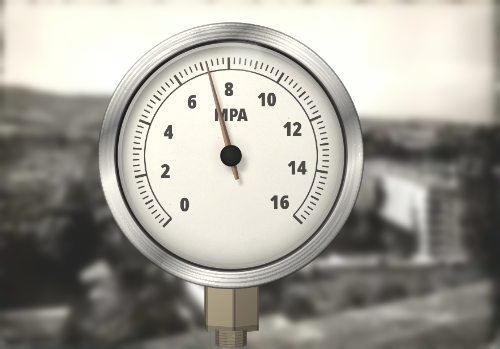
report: 7.2 (MPa)
